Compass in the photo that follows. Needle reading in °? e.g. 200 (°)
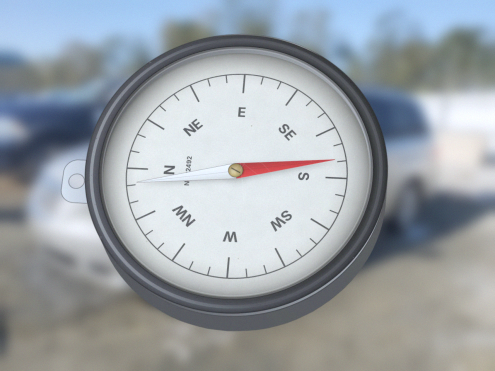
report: 170 (°)
